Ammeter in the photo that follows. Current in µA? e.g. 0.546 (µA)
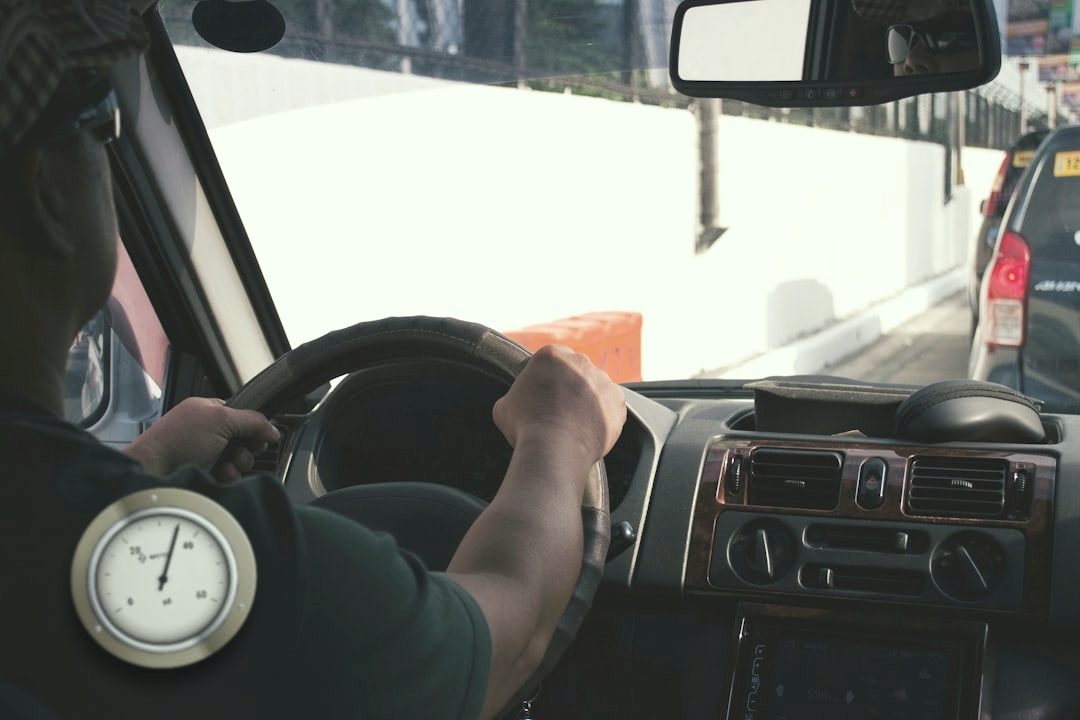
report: 35 (µA)
